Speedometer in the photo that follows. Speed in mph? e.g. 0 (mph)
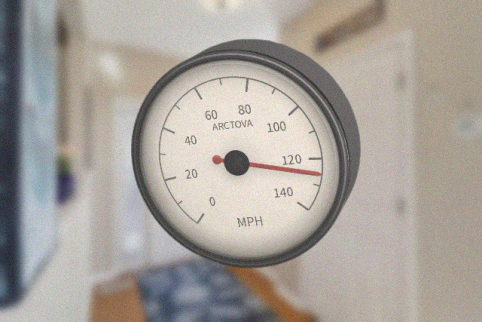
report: 125 (mph)
